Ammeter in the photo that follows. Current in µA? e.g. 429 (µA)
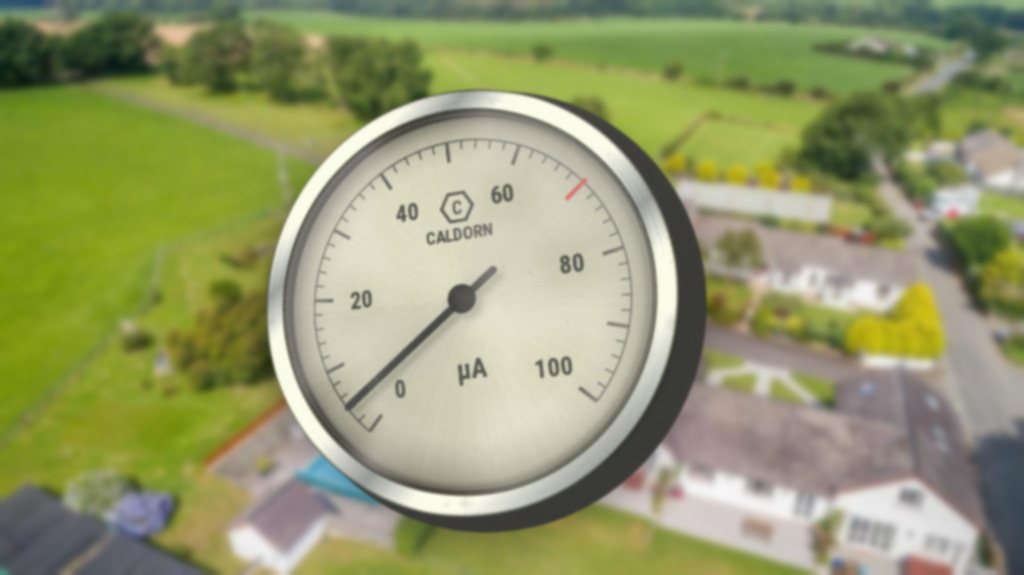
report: 4 (µA)
